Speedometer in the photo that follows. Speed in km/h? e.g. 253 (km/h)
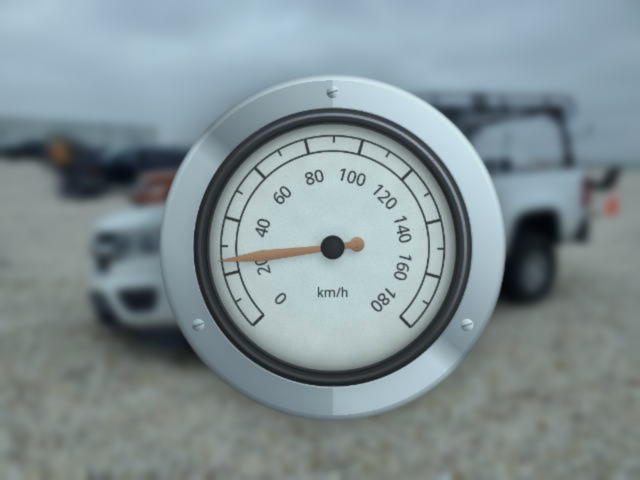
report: 25 (km/h)
